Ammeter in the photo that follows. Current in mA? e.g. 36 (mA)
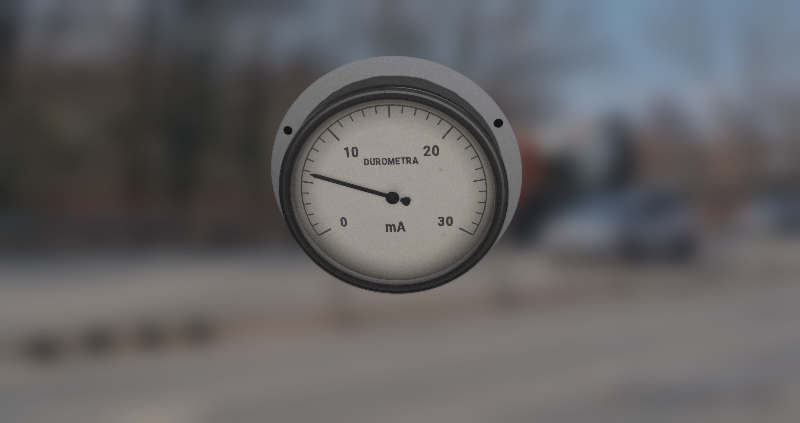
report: 6 (mA)
